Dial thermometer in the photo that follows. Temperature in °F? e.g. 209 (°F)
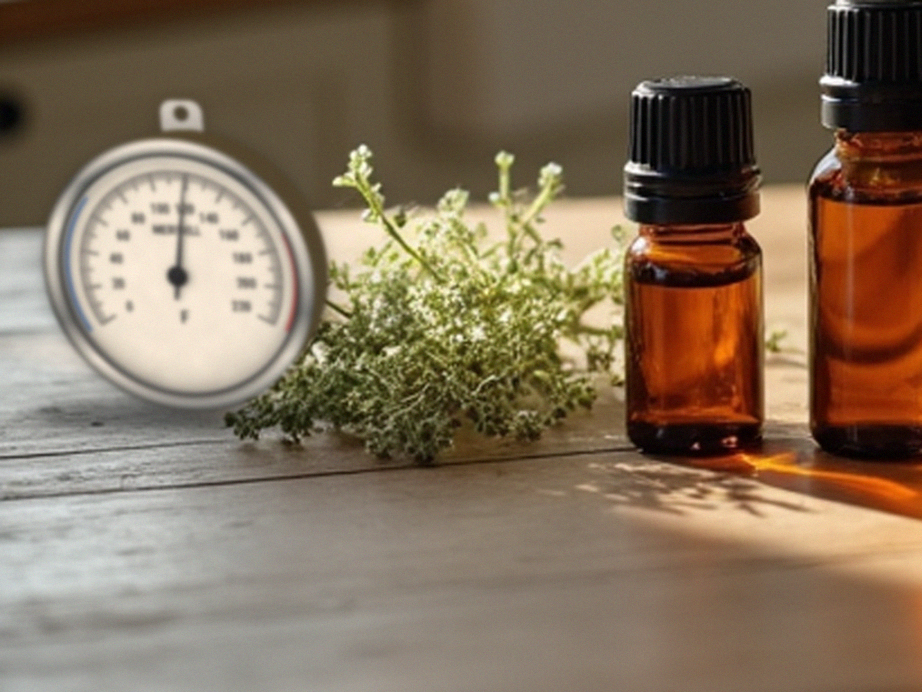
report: 120 (°F)
